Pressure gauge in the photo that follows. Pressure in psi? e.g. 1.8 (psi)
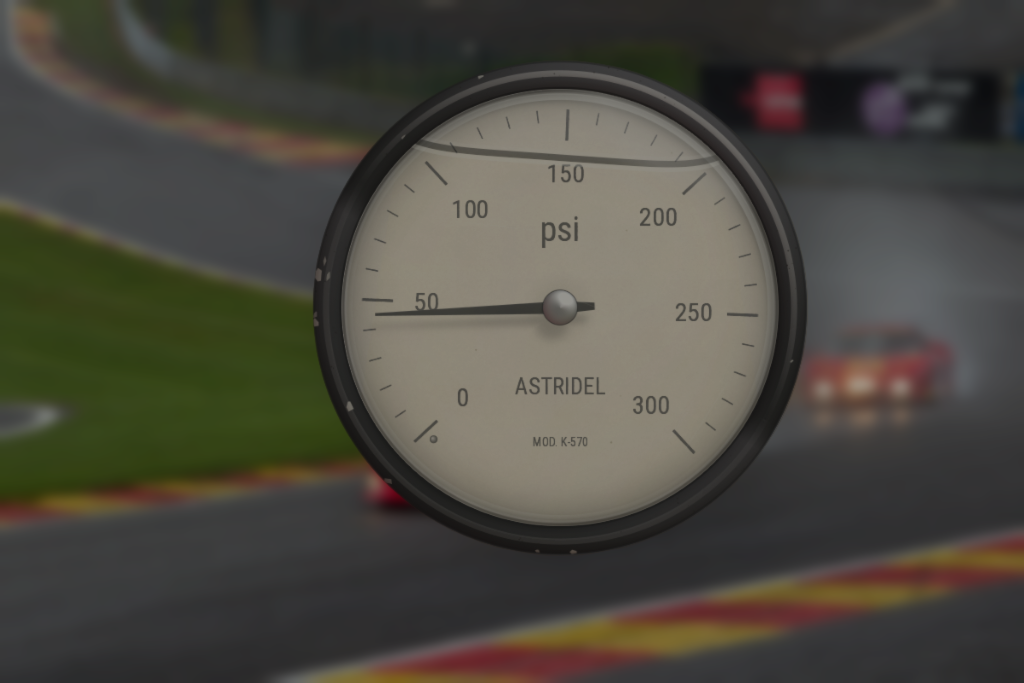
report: 45 (psi)
